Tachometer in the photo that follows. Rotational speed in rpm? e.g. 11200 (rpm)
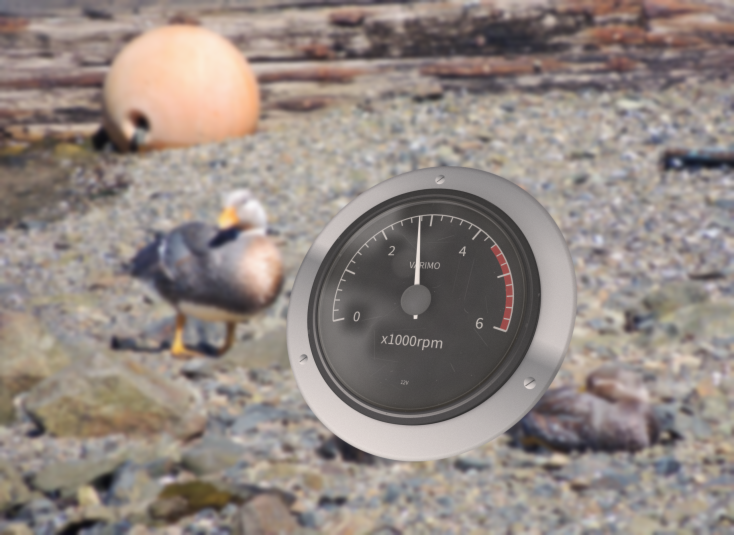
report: 2800 (rpm)
